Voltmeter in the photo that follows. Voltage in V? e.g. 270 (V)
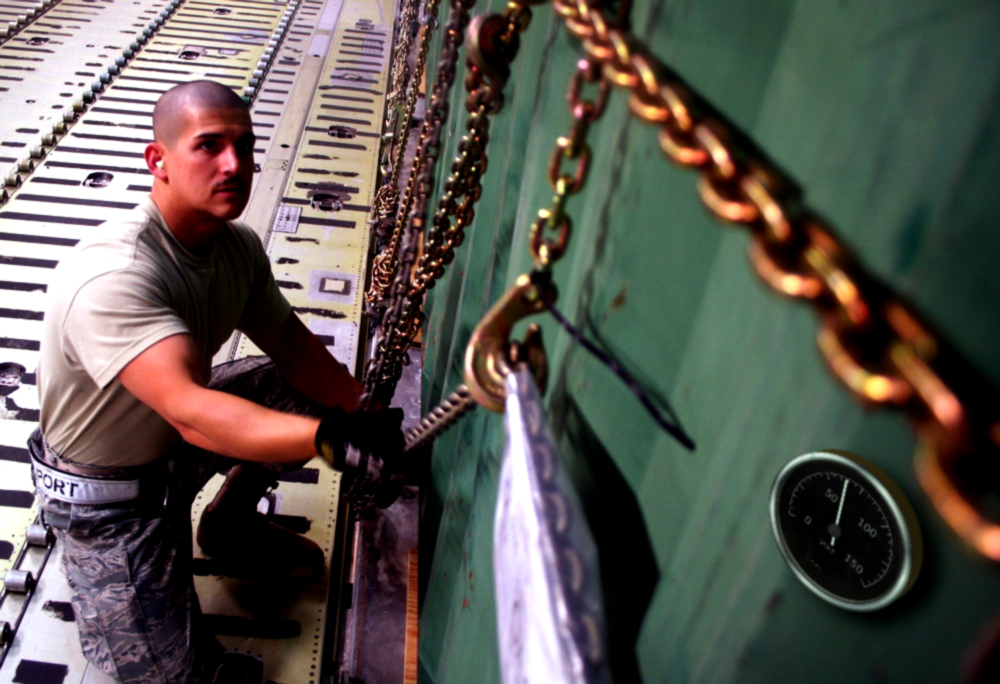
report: 65 (V)
